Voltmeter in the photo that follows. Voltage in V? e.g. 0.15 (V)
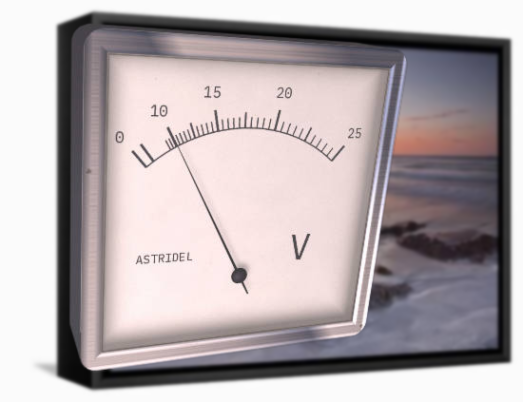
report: 10 (V)
